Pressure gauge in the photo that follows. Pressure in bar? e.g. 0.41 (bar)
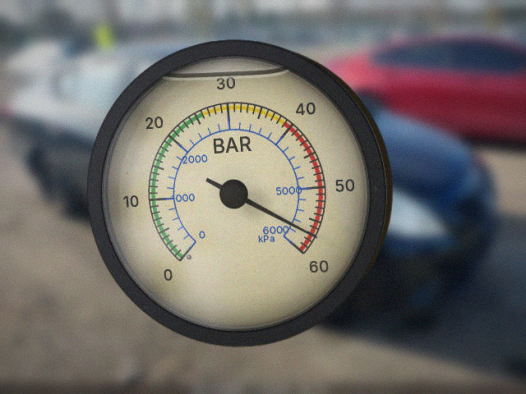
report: 57 (bar)
